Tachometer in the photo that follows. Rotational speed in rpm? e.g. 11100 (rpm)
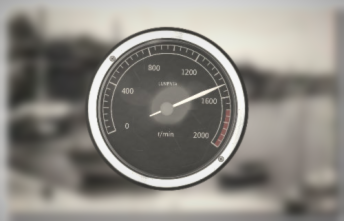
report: 1500 (rpm)
